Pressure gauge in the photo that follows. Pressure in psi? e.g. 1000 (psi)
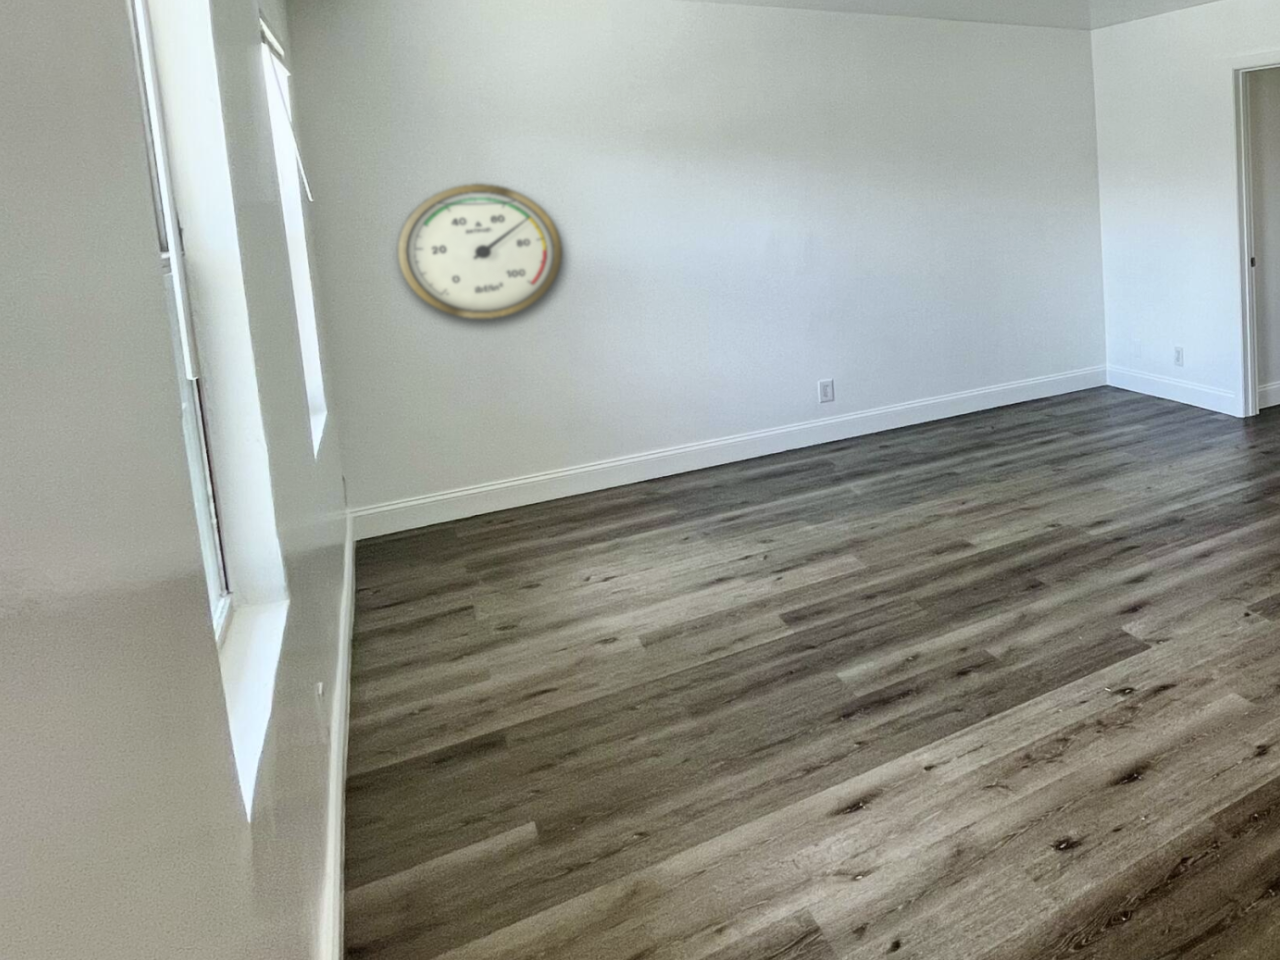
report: 70 (psi)
